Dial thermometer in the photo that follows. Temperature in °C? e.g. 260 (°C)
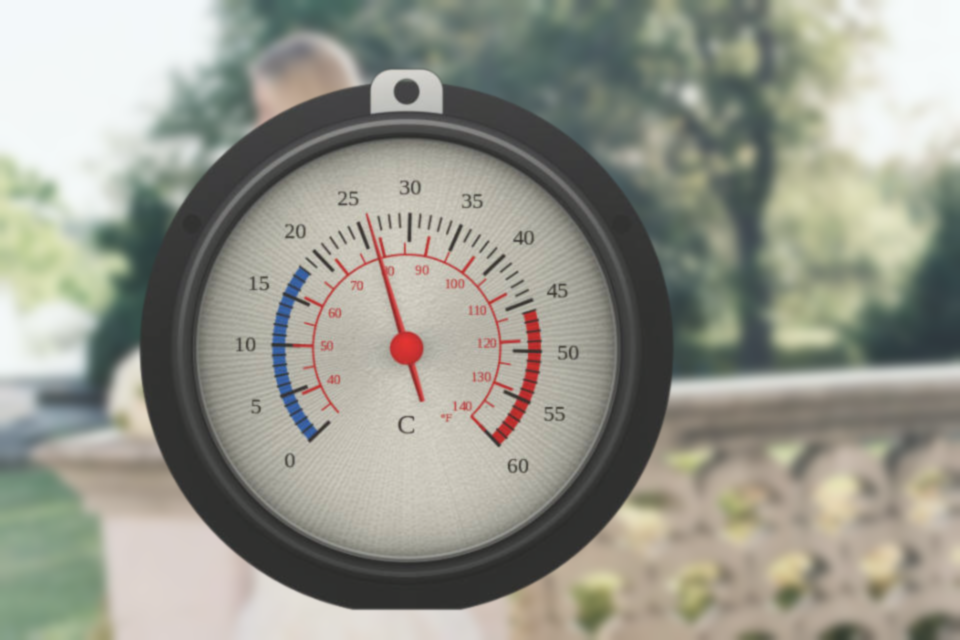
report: 26 (°C)
